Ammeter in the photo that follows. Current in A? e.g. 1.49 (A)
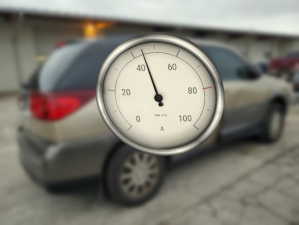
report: 45 (A)
